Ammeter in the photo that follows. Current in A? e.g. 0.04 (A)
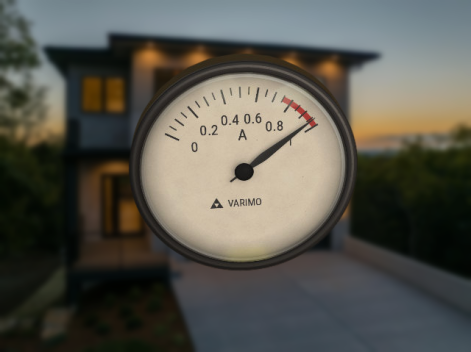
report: 0.95 (A)
